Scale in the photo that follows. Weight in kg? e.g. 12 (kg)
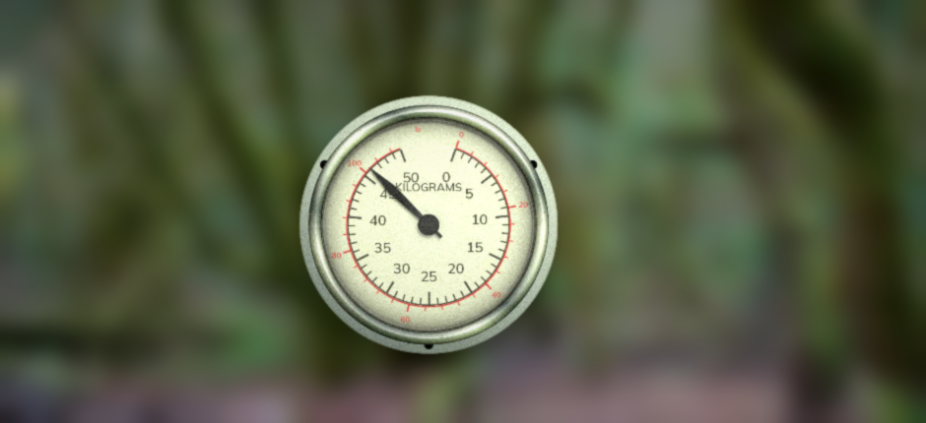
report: 46 (kg)
